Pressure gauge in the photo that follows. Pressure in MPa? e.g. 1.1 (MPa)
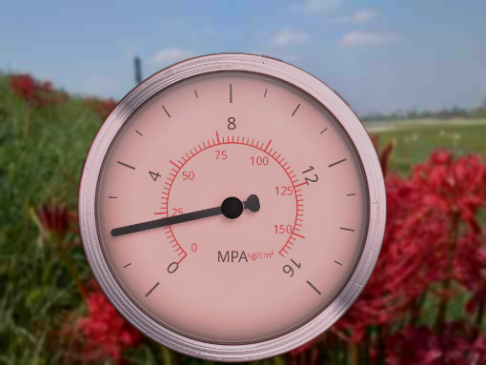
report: 2 (MPa)
